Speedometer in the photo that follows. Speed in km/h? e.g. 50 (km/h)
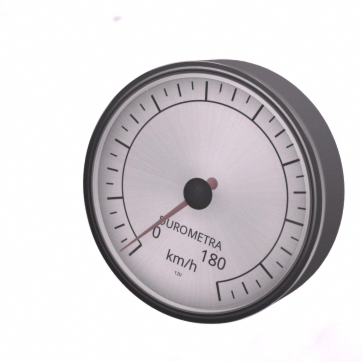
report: 2.5 (km/h)
